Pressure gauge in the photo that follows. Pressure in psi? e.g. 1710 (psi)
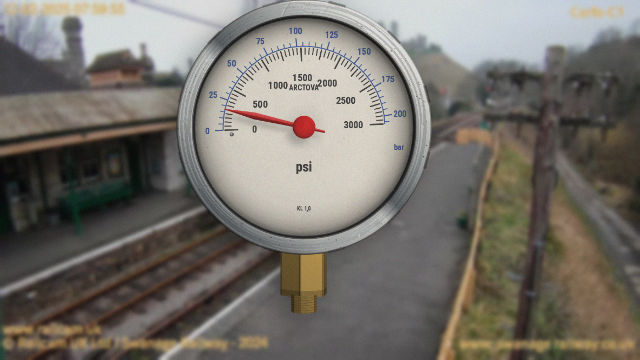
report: 250 (psi)
